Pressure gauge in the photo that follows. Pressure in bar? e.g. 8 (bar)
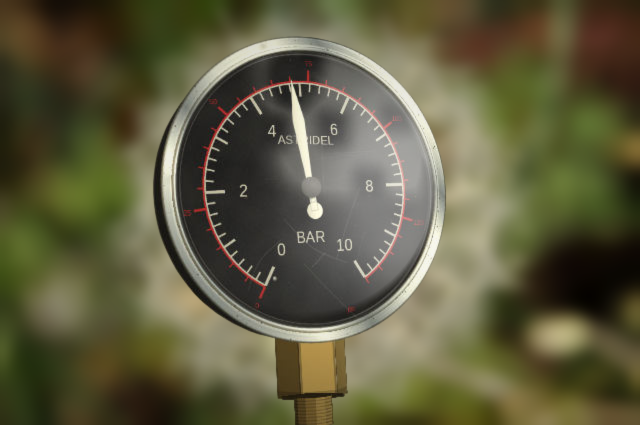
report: 4.8 (bar)
